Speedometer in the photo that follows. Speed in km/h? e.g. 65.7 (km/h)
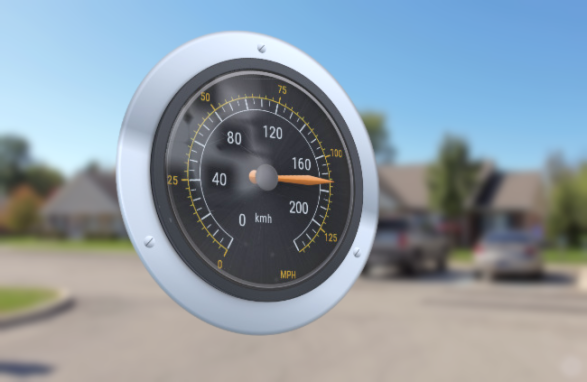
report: 175 (km/h)
